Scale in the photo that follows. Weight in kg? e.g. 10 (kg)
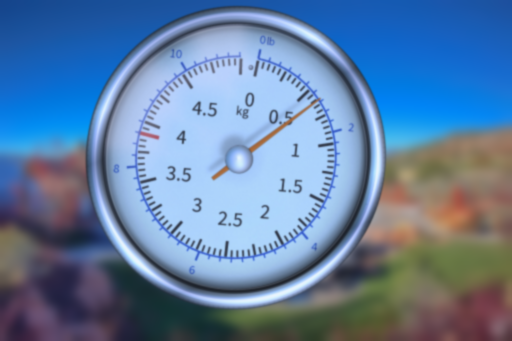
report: 0.6 (kg)
